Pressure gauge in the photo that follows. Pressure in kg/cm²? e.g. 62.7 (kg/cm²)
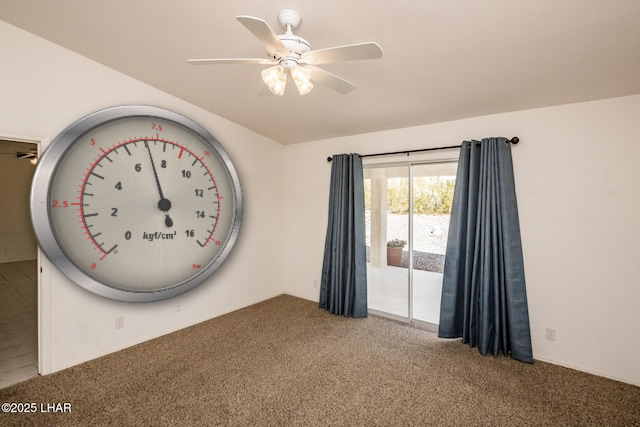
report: 7 (kg/cm²)
